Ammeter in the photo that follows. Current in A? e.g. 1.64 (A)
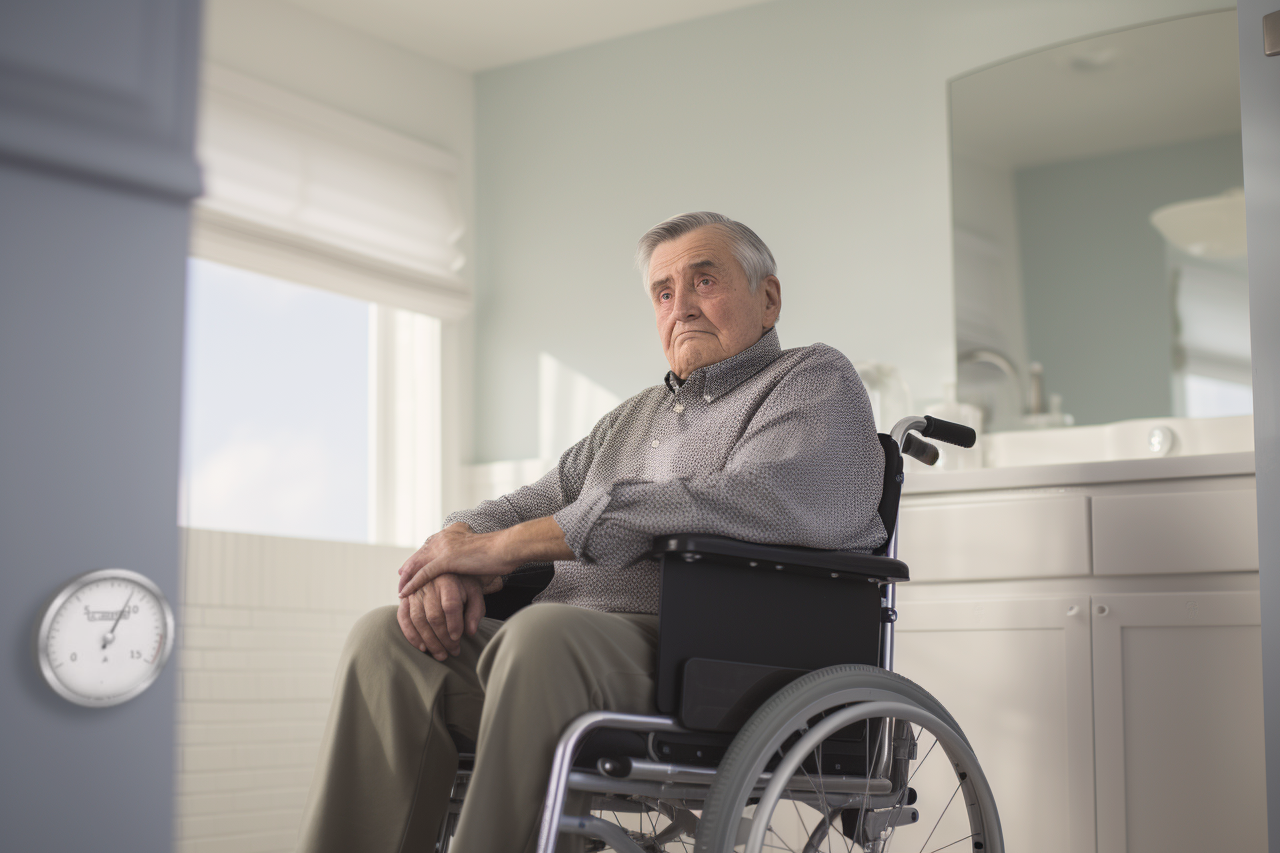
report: 9 (A)
